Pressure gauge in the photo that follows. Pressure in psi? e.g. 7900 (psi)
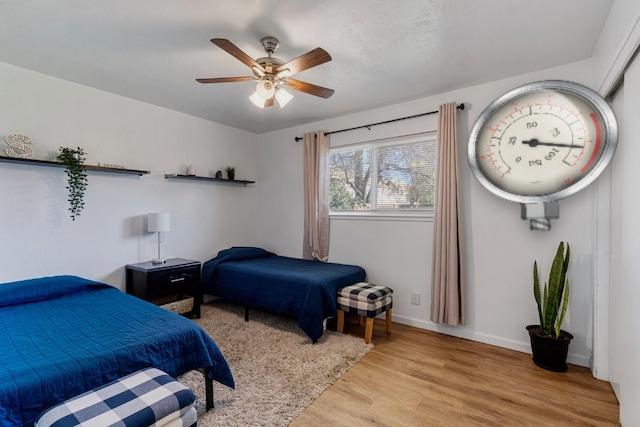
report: 90 (psi)
